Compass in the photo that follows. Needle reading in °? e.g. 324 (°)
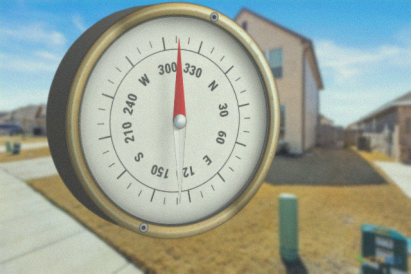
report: 310 (°)
